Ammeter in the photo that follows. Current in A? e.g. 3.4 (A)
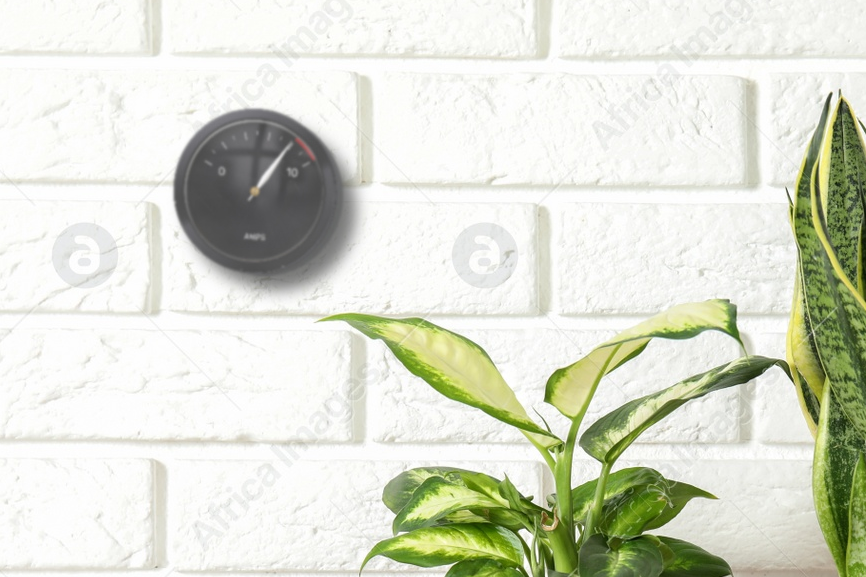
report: 8 (A)
